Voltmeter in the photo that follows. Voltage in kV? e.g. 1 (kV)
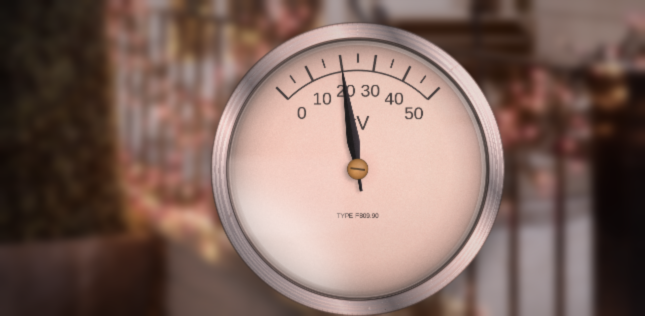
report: 20 (kV)
